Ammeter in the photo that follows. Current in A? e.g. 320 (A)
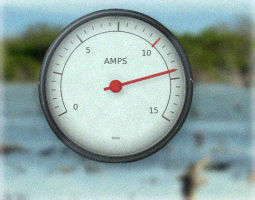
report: 12 (A)
